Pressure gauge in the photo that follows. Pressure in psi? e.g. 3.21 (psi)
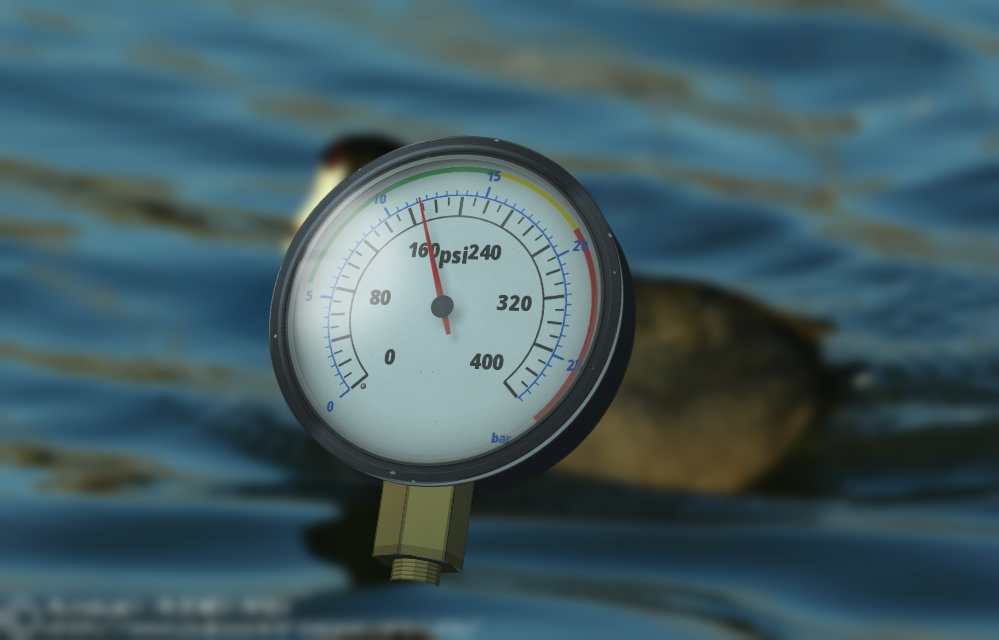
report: 170 (psi)
